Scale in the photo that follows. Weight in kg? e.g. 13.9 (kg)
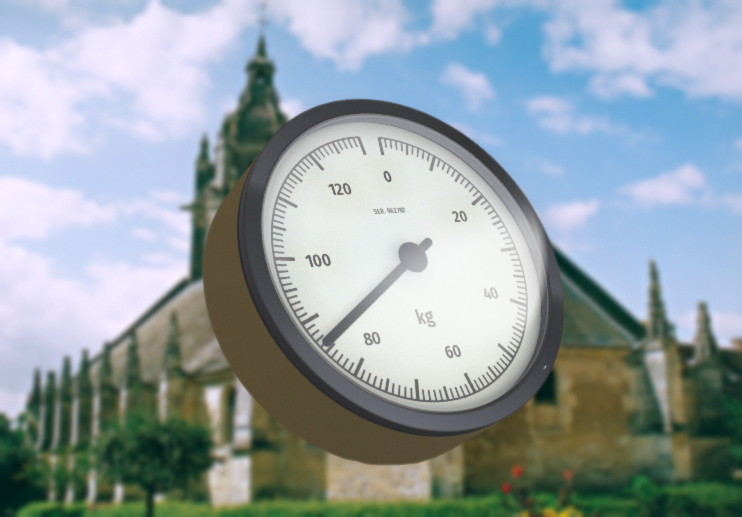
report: 86 (kg)
